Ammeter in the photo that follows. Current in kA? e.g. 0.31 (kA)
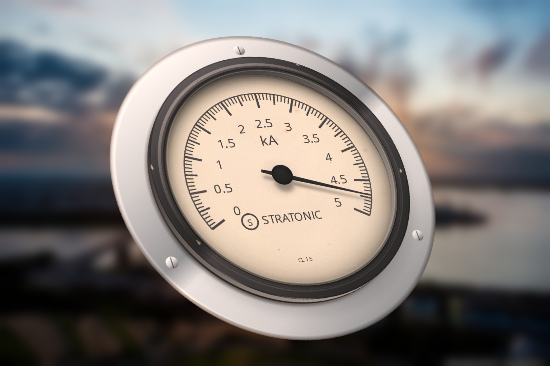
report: 4.75 (kA)
